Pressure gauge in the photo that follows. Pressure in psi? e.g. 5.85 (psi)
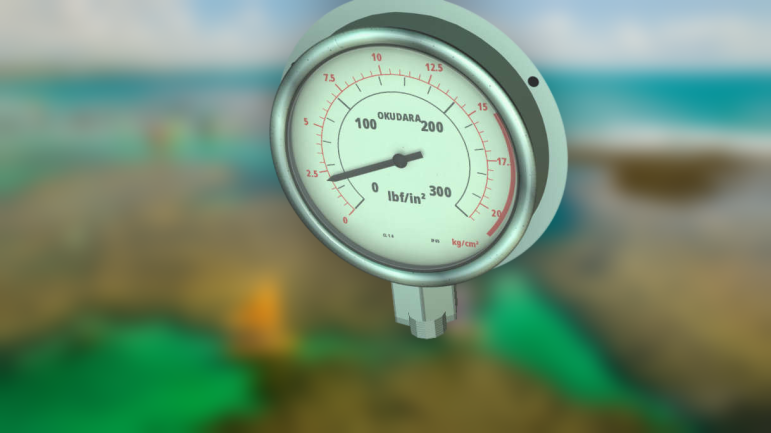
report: 30 (psi)
